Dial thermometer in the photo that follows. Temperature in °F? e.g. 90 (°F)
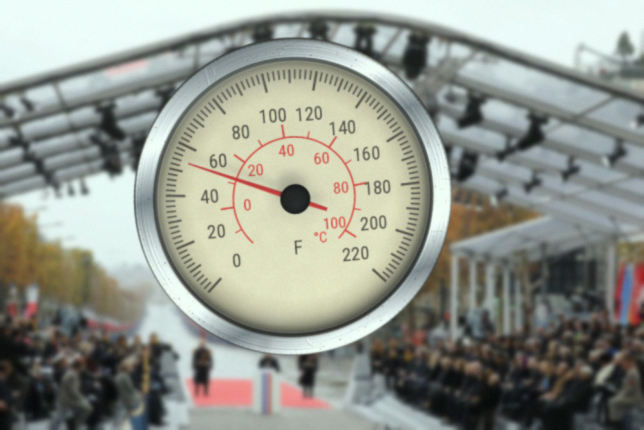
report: 54 (°F)
